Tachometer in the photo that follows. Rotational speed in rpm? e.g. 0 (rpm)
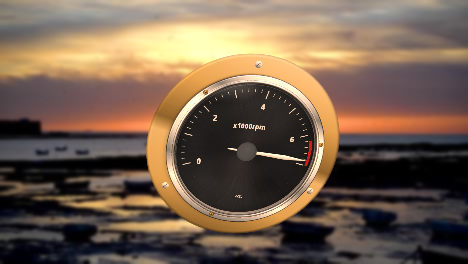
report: 6800 (rpm)
